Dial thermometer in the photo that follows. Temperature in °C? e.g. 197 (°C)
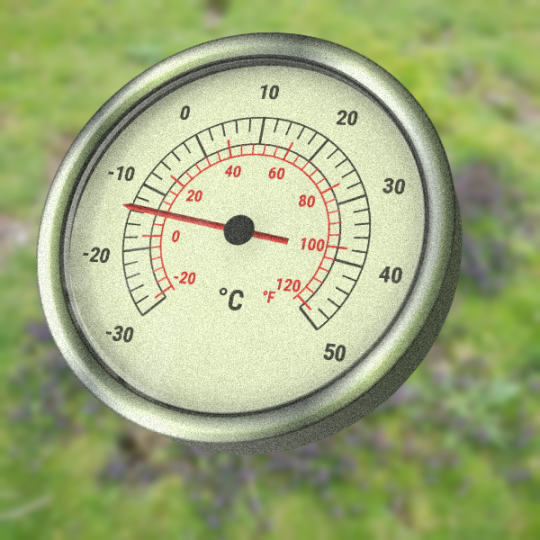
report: -14 (°C)
